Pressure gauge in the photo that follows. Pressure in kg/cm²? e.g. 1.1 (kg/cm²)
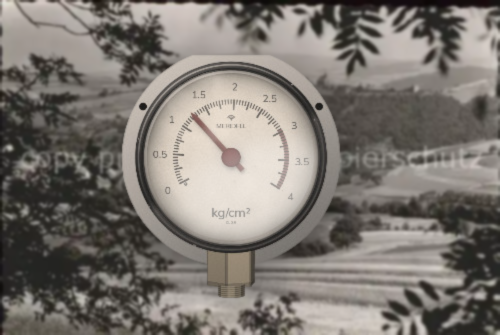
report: 1.25 (kg/cm²)
